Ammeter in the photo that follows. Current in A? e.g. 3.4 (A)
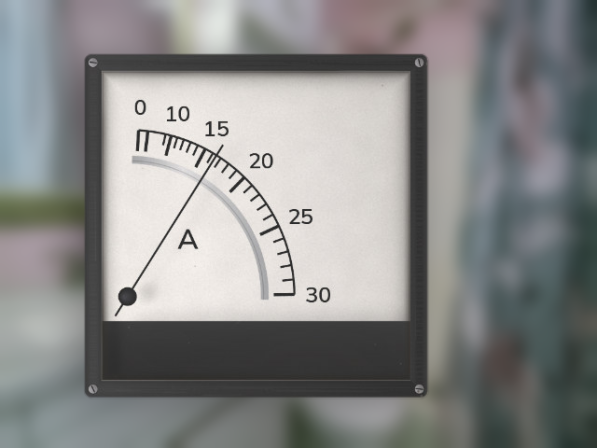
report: 16.5 (A)
